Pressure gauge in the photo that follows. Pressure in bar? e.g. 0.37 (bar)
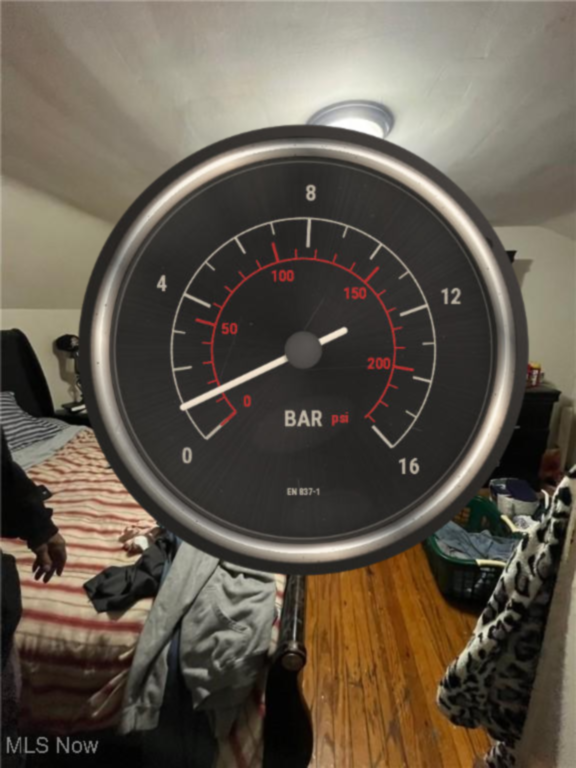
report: 1 (bar)
